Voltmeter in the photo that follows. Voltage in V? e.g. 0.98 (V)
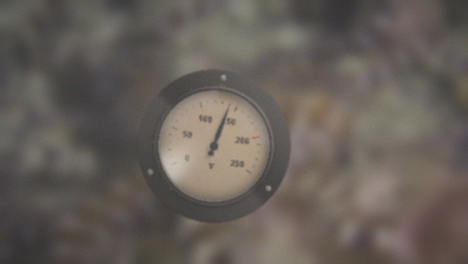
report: 140 (V)
